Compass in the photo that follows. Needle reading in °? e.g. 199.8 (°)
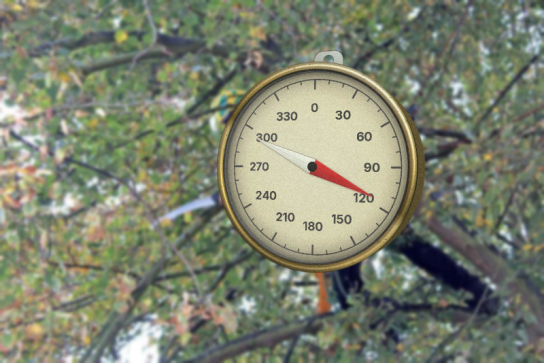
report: 115 (°)
